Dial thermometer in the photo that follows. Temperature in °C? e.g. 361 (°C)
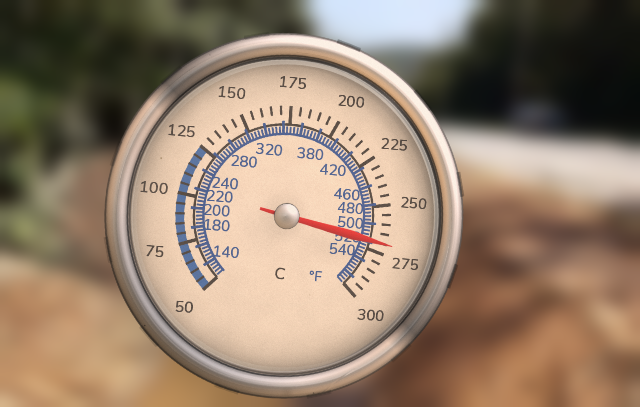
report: 270 (°C)
